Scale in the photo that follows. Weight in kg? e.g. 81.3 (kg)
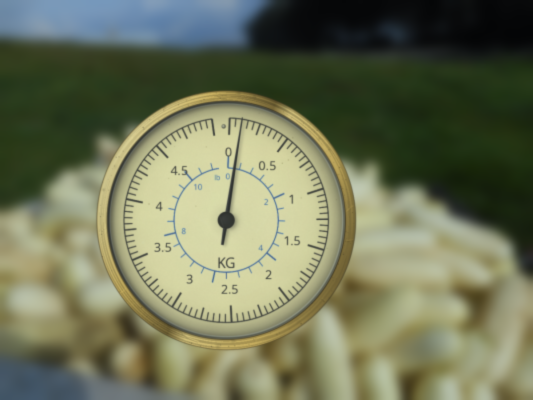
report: 0.1 (kg)
